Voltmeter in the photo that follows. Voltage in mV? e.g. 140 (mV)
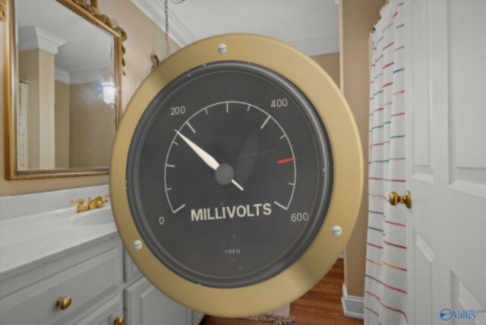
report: 175 (mV)
